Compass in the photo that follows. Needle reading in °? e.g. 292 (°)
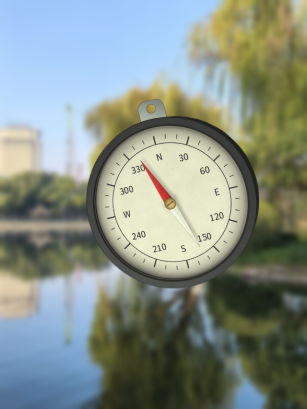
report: 340 (°)
